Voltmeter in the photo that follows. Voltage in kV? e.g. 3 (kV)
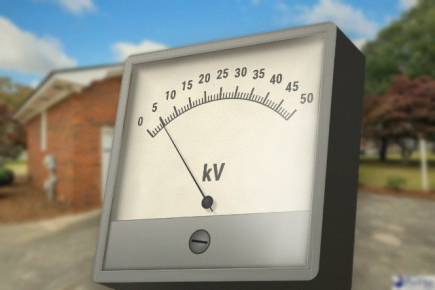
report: 5 (kV)
